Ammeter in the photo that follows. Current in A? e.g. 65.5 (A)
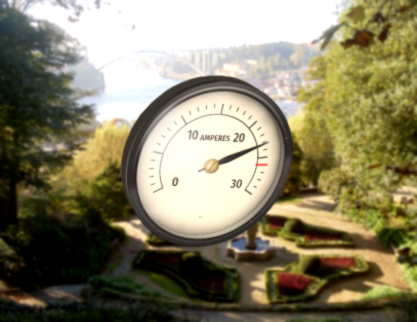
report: 23 (A)
